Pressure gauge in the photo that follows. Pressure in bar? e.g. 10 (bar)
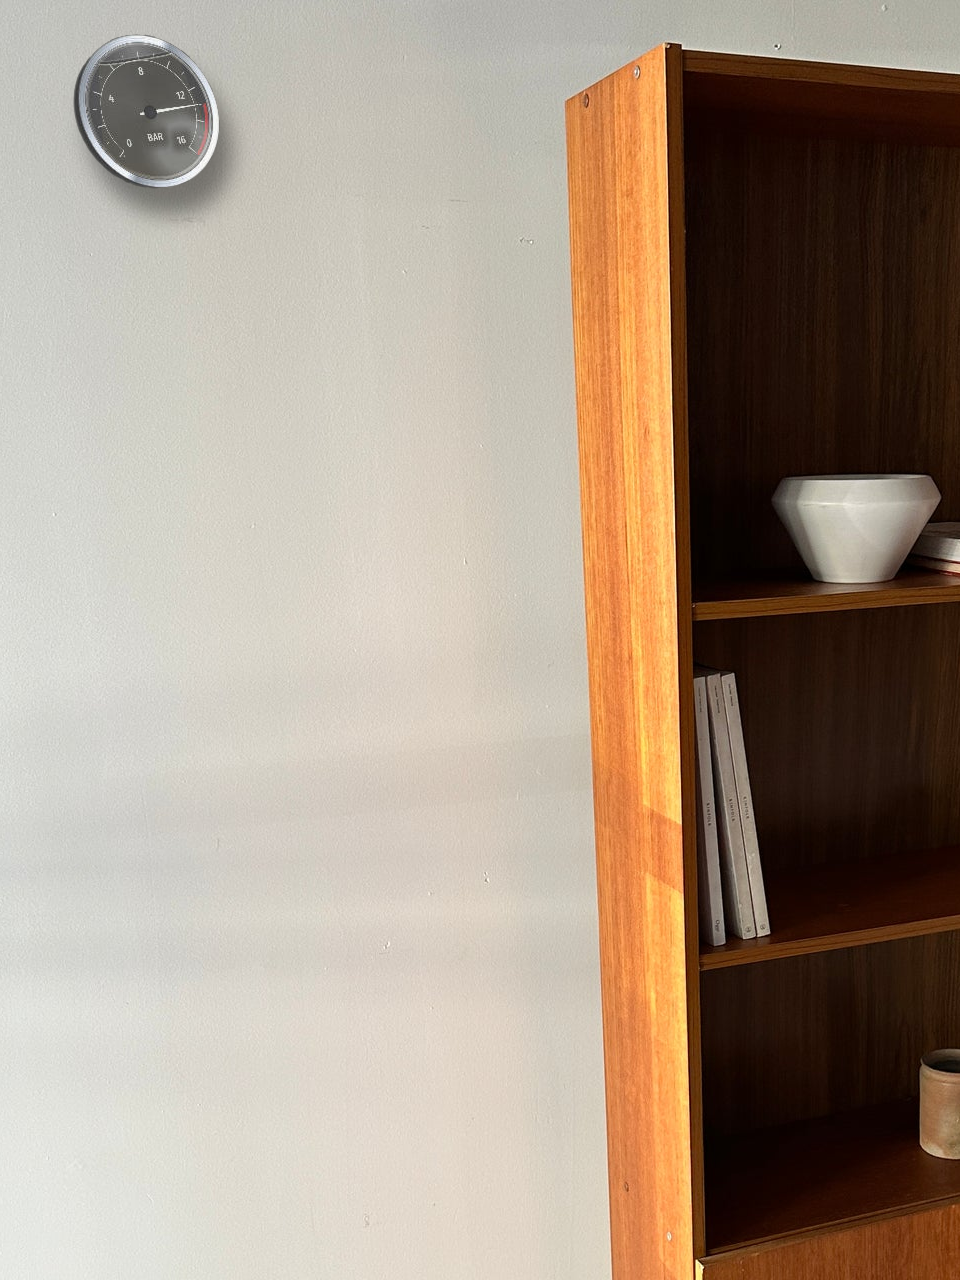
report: 13 (bar)
